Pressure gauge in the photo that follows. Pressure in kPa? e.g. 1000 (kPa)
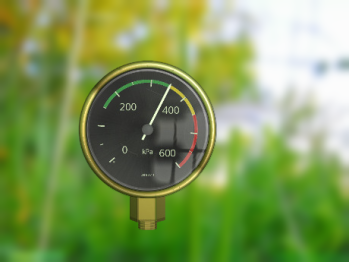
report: 350 (kPa)
